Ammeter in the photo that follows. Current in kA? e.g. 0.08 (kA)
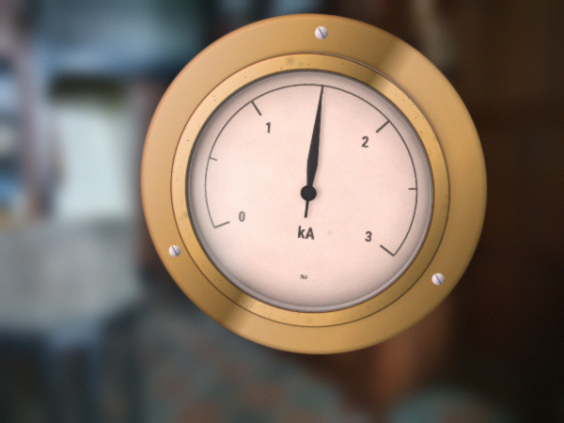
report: 1.5 (kA)
